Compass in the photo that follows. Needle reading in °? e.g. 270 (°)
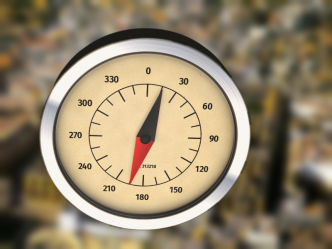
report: 195 (°)
